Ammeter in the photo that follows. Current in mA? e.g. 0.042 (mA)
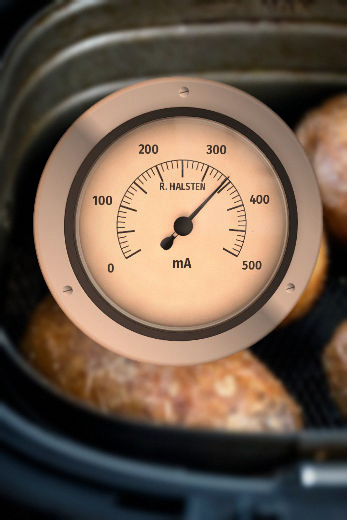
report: 340 (mA)
